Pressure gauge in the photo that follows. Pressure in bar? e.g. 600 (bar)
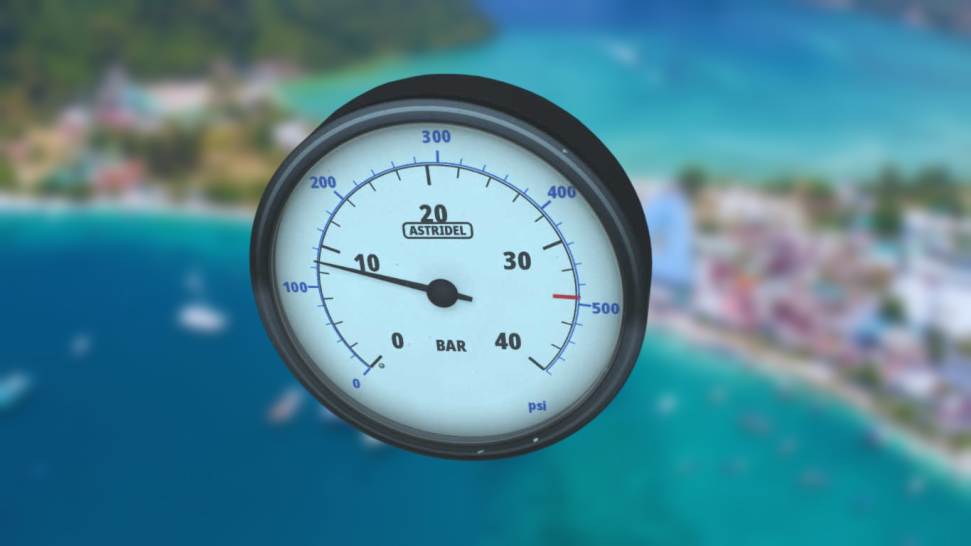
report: 9 (bar)
